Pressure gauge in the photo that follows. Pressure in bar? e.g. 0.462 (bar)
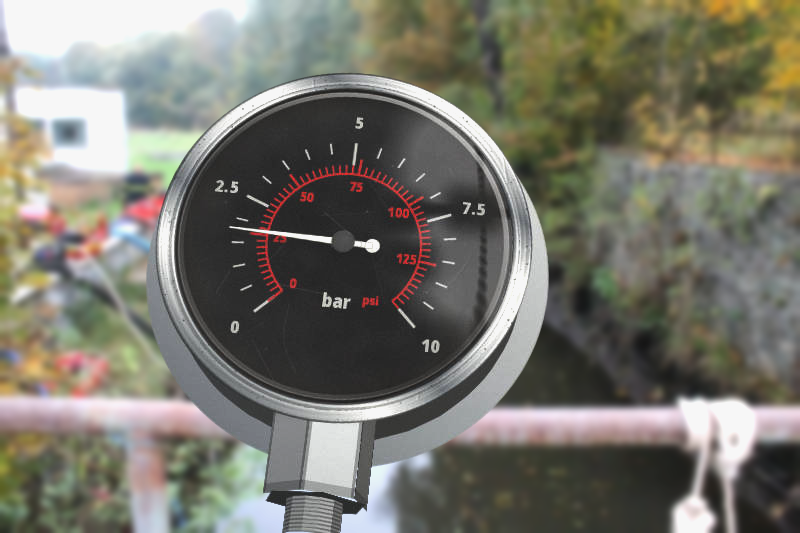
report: 1.75 (bar)
